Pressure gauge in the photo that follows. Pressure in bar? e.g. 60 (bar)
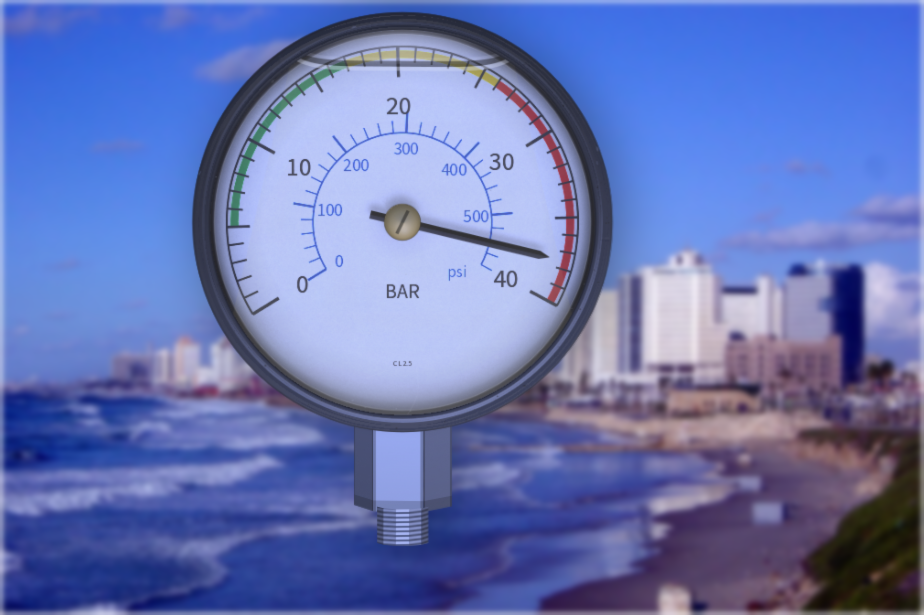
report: 37.5 (bar)
